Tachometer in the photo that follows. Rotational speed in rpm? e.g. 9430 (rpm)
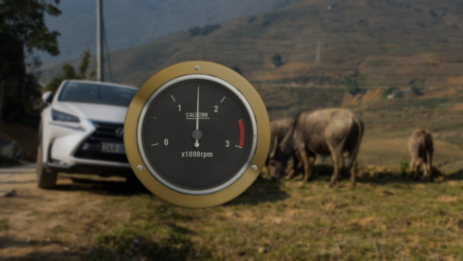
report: 1500 (rpm)
